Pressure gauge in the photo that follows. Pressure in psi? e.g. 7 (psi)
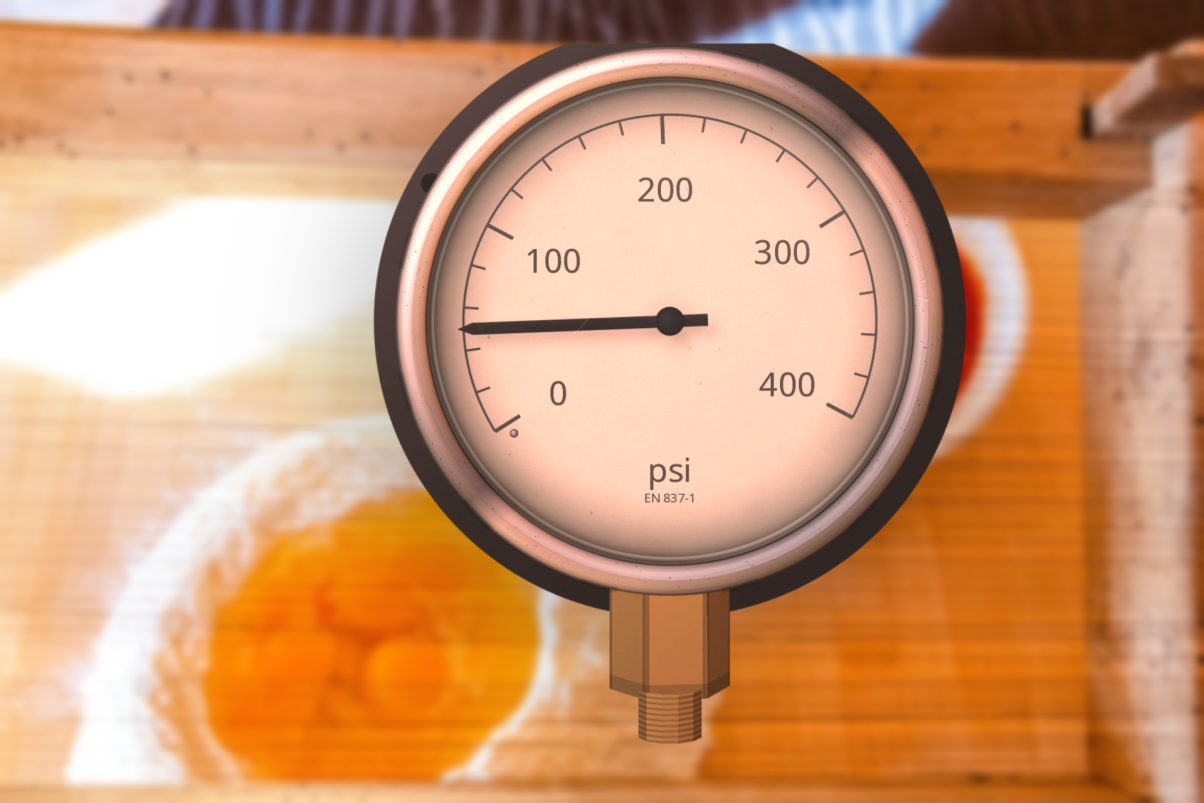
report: 50 (psi)
